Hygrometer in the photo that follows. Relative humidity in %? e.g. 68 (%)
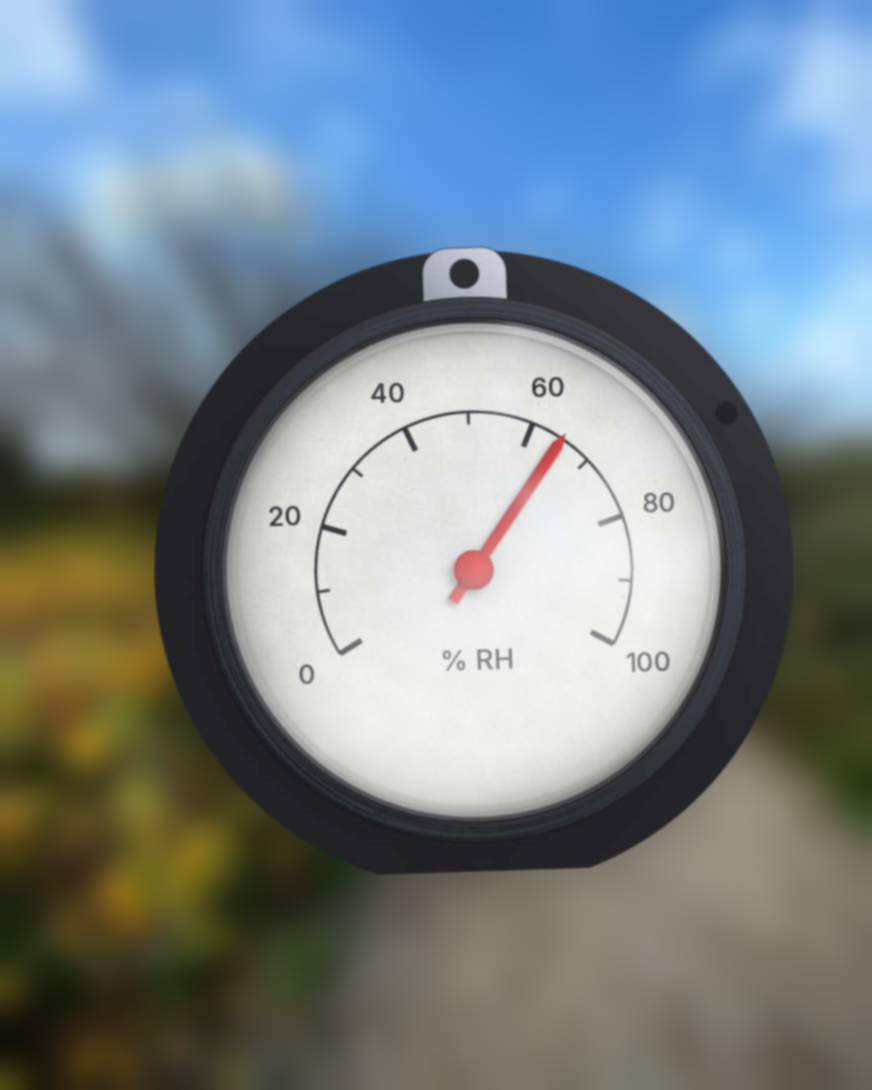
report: 65 (%)
